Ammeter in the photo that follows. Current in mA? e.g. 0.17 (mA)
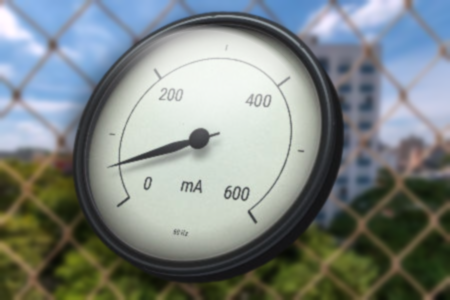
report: 50 (mA)
